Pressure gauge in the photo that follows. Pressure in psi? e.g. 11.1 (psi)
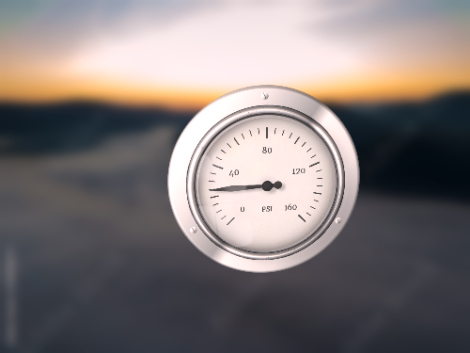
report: 25 (psi)
